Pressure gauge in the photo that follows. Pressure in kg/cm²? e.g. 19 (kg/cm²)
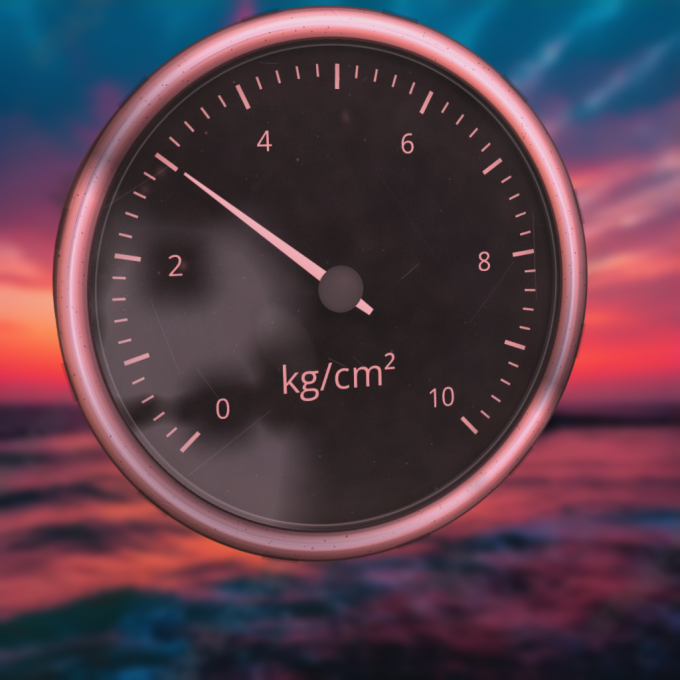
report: 3 (kg/cm²)
